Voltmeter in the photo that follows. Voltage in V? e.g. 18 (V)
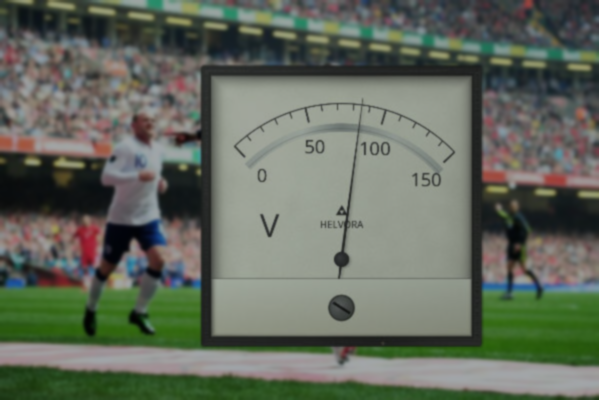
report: 85 (V)
